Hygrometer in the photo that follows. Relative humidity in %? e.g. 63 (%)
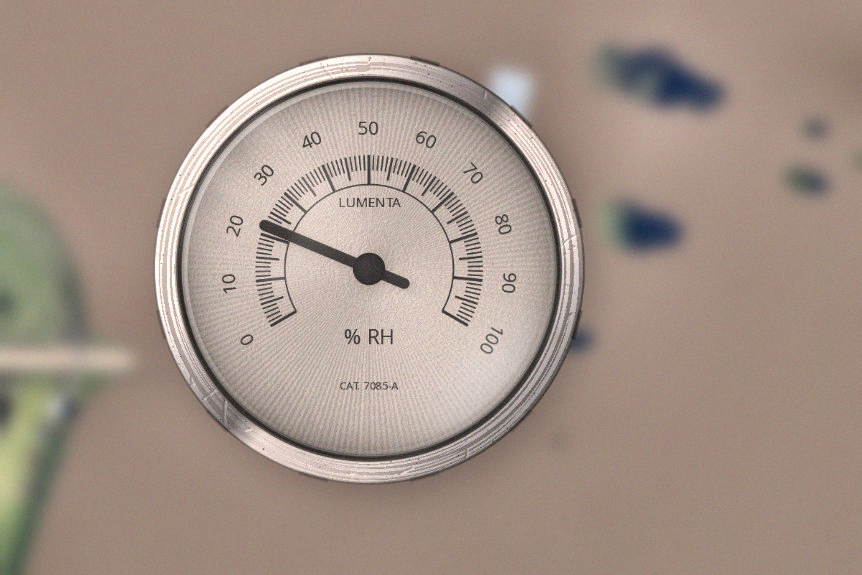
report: 22 (%)
